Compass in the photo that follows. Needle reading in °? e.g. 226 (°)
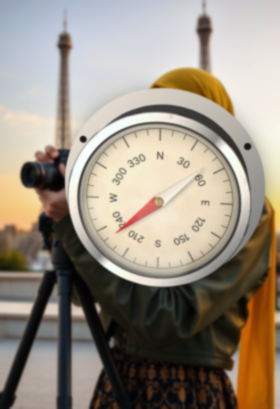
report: 230 (°)
